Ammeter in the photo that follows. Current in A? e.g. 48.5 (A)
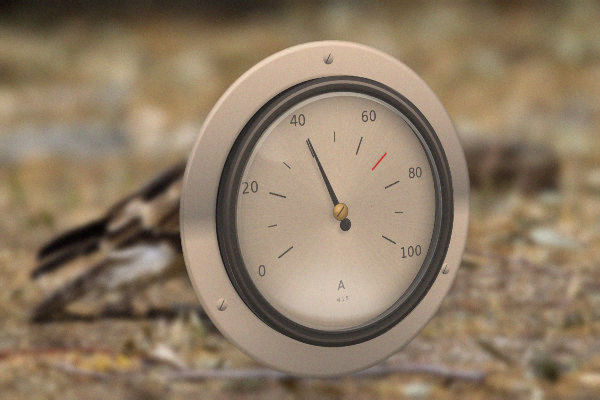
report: 40 (A)
